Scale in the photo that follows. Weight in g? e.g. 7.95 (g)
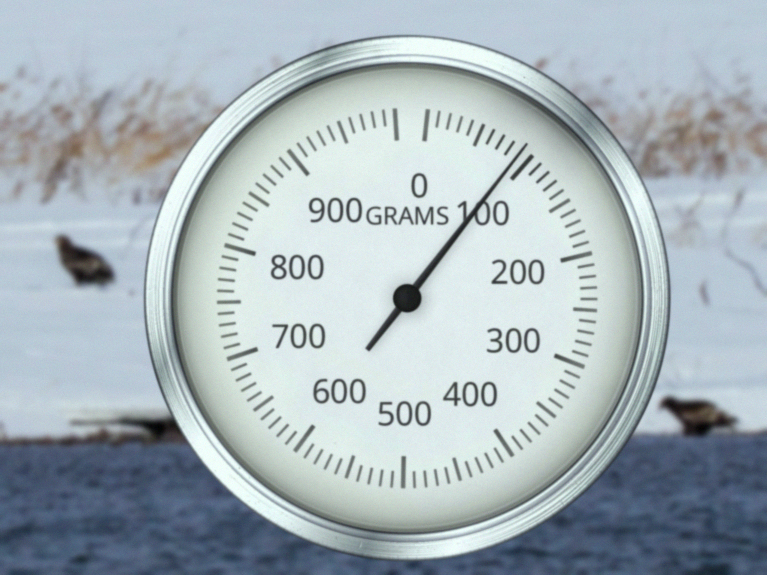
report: 90 (g)
